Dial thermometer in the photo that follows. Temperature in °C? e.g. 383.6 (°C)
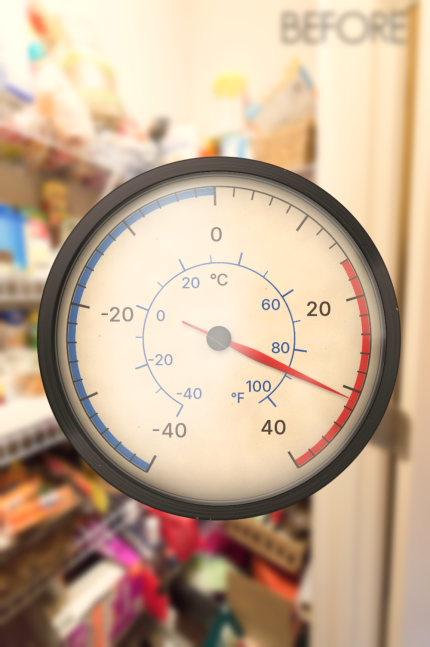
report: 31 (°C)
